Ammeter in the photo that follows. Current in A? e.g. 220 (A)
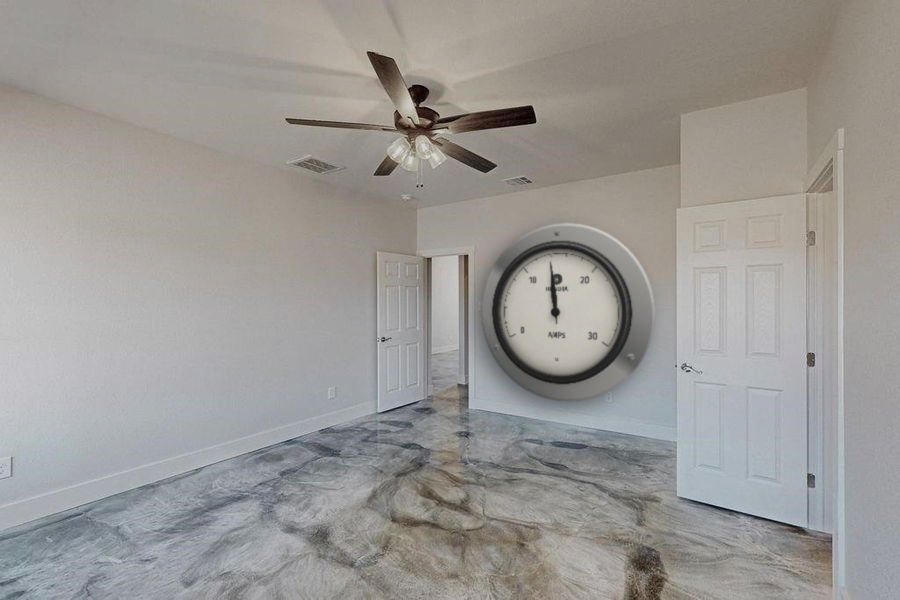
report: 14 (A)
